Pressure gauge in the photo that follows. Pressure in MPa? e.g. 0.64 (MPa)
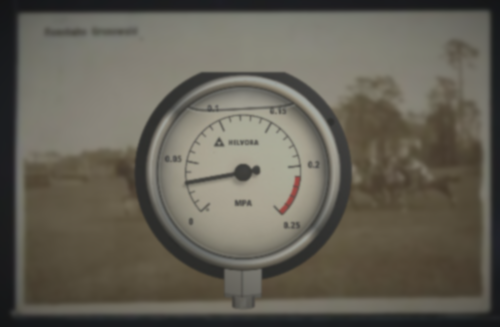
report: 0.03 (MPa)
